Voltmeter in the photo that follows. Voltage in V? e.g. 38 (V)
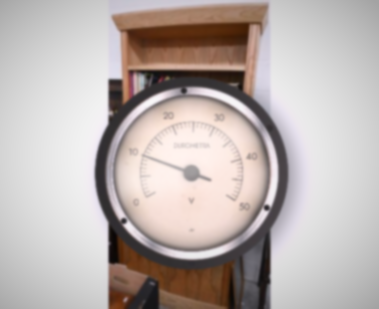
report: 10 (V)
